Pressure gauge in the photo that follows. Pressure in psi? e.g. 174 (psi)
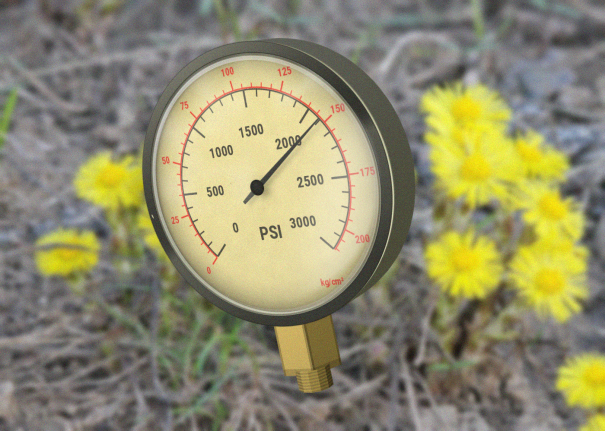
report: 2100 (psi)
